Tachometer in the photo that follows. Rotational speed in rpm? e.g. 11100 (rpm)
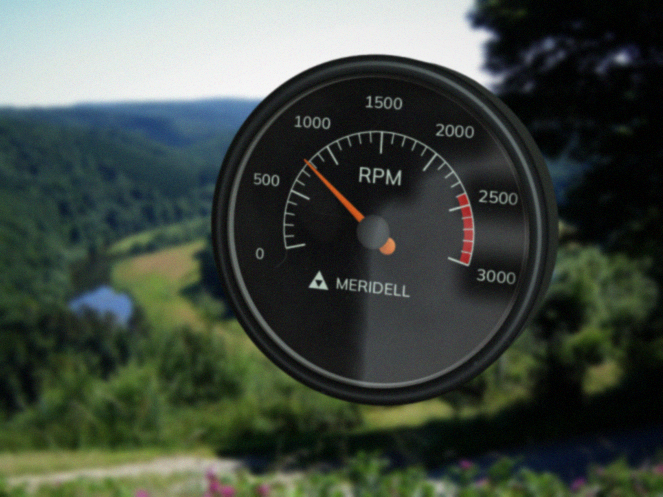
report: 800 (rpm)
